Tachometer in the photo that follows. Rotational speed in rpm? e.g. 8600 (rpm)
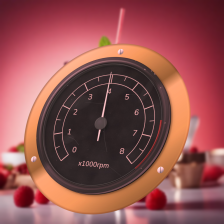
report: 4000 (rpm)
